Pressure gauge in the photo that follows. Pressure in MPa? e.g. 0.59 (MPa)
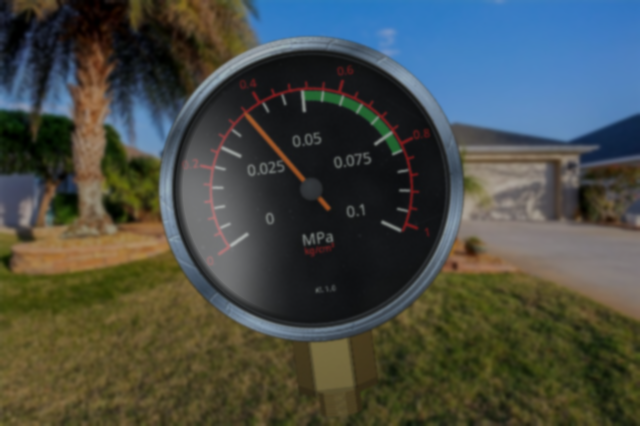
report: 0.035 (MPa)
